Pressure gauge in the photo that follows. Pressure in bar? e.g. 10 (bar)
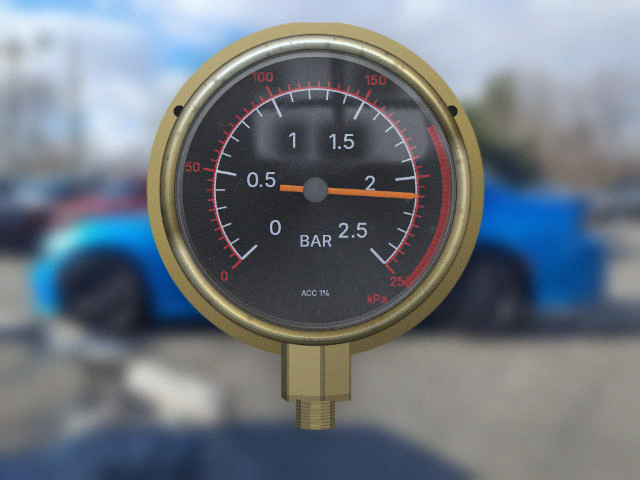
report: 2.1 (bar)
